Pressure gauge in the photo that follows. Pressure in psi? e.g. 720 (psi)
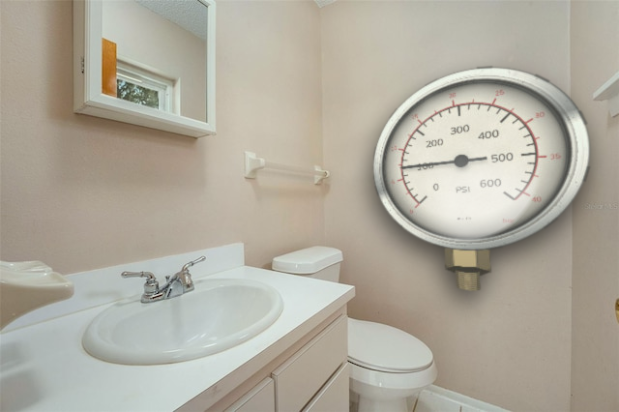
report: 100 (psi)
